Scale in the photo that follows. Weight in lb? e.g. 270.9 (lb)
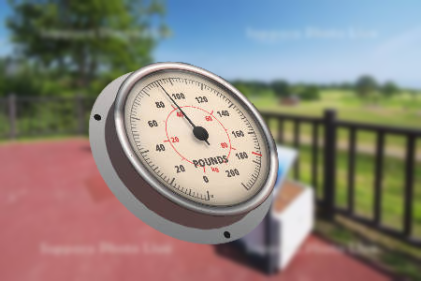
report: 90 (lb)
